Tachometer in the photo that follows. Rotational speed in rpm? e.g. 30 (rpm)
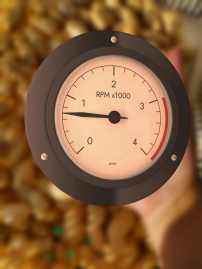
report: 700 (rpm)
